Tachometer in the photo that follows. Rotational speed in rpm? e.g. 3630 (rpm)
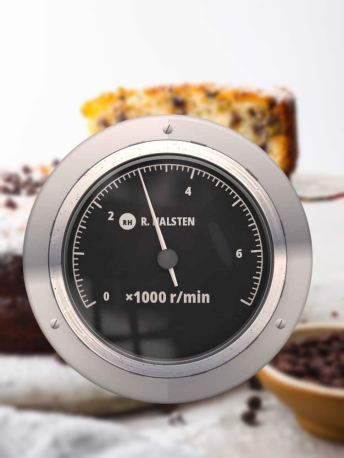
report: 3000 (rpm)
